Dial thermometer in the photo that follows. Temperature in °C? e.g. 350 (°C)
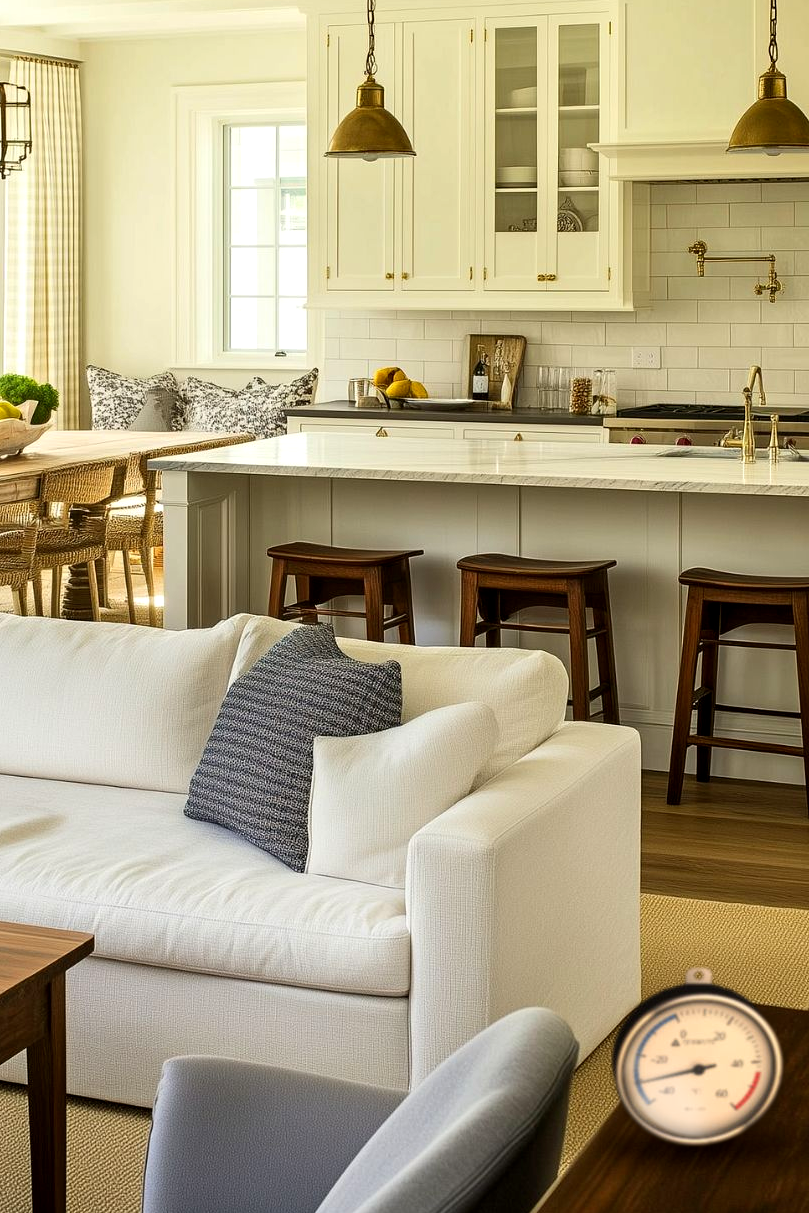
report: -30 (°C)
